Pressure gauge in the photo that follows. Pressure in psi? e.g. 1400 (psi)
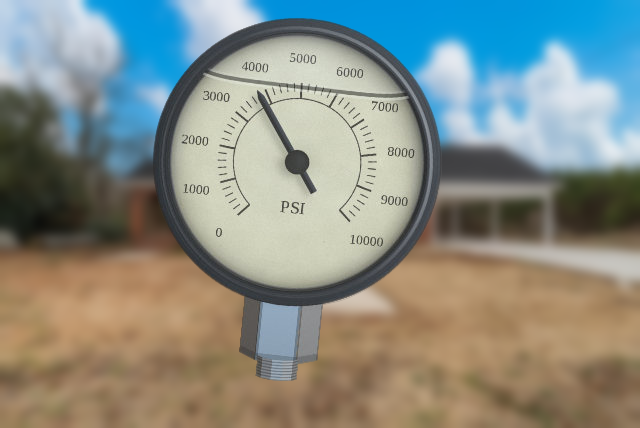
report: 3800 (psi)
